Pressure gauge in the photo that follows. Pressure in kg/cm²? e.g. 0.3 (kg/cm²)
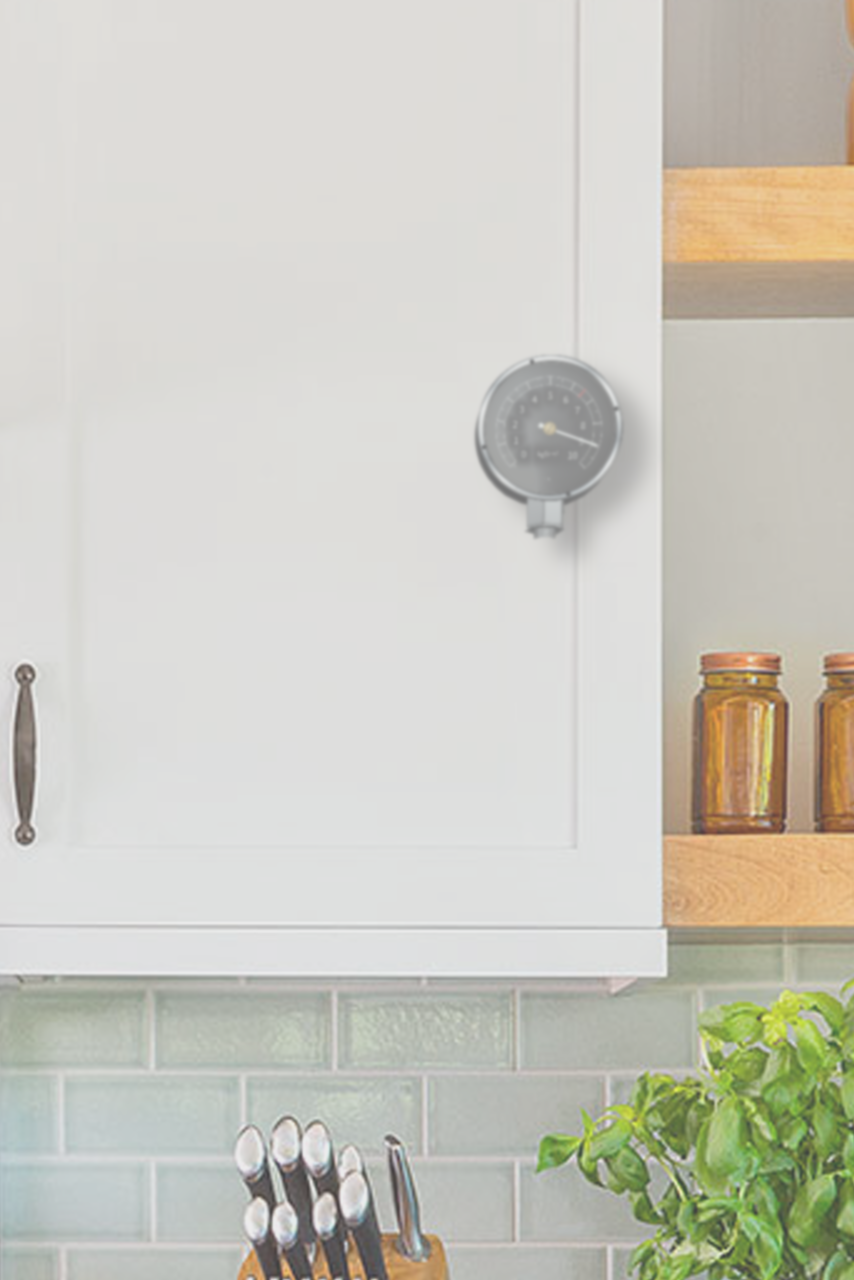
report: 9 (kg/cm²)
